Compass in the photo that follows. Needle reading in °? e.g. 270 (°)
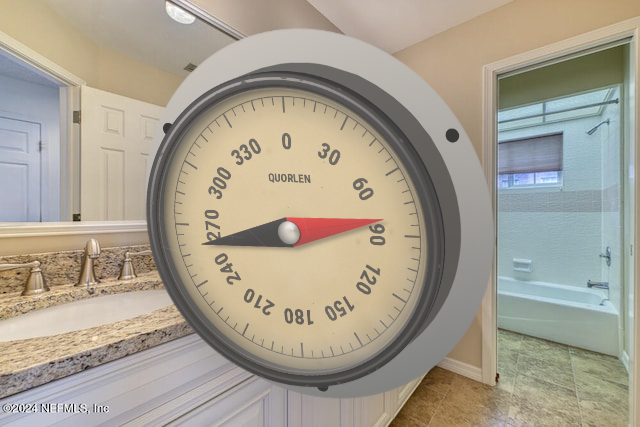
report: 80 (°)
